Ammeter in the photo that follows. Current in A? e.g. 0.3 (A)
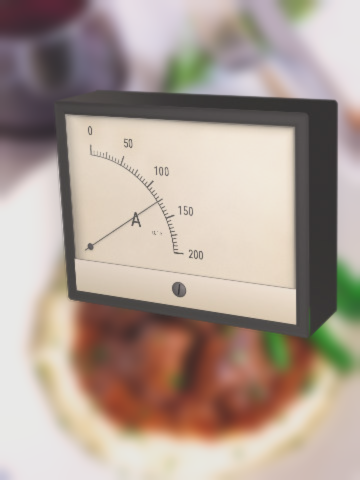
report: 125 (A)
